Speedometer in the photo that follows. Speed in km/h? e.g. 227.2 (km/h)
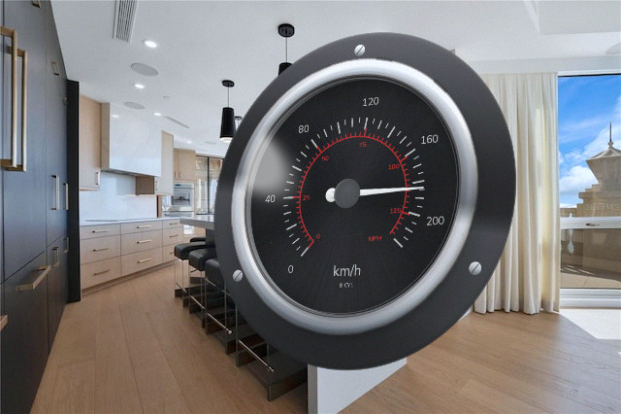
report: 185 (km/h)
